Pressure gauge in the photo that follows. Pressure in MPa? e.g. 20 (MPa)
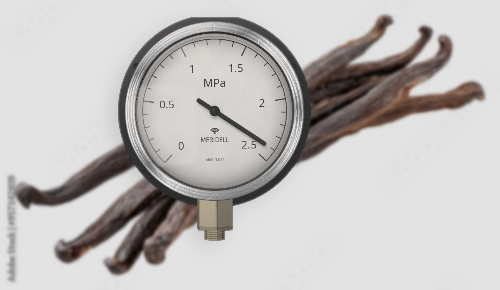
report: 2.4 (MPa)
